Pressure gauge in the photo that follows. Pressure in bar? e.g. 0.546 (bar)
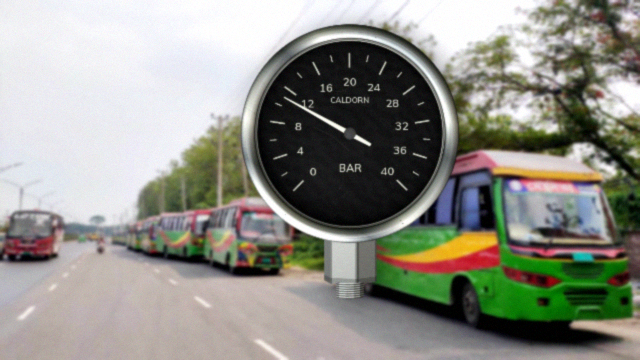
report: 11 (bar)
